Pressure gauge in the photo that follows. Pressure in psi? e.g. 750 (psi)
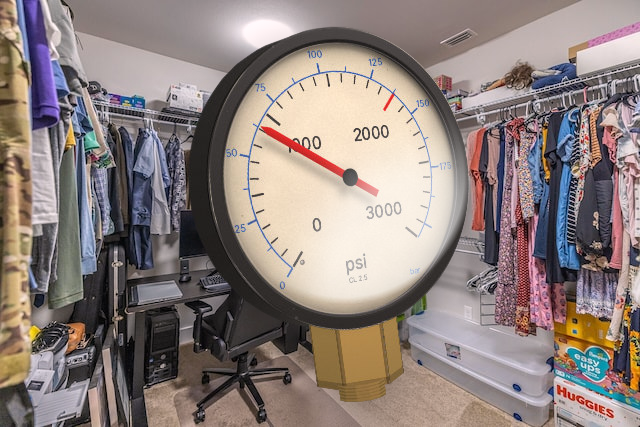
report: 900 (psi)
